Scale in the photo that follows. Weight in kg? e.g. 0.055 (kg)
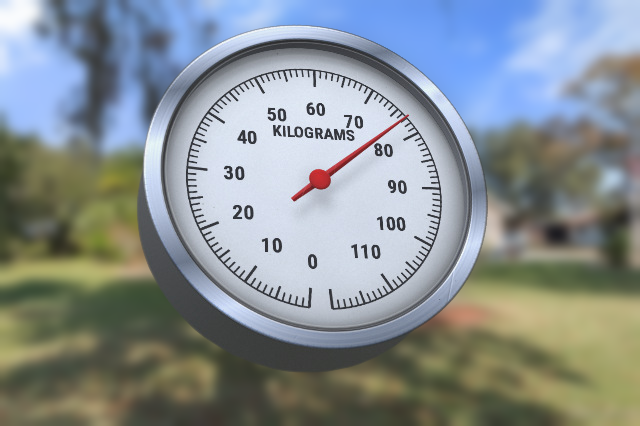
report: 77 (kg)
